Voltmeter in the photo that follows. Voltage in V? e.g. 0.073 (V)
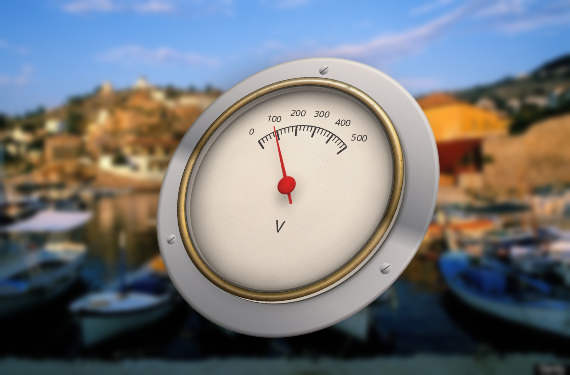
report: 100 (V)
